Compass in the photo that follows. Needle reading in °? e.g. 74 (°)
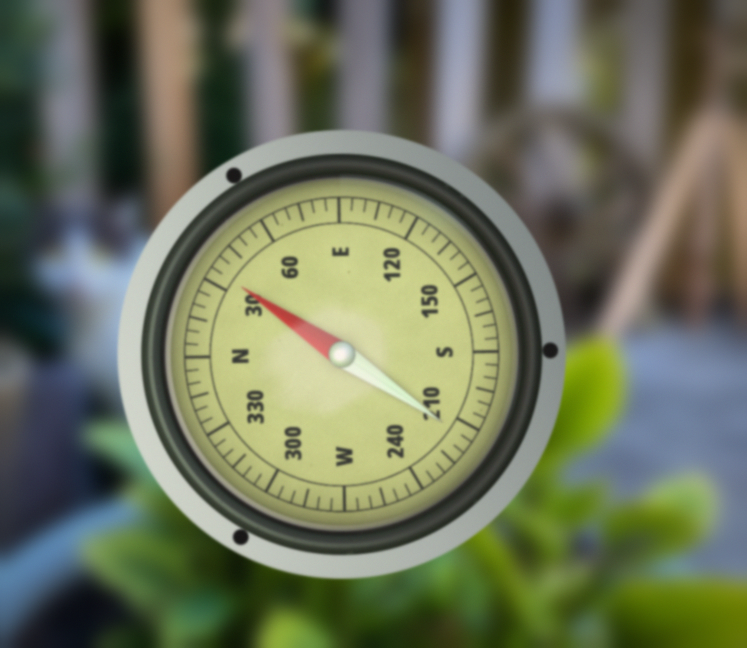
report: 35 (°)
